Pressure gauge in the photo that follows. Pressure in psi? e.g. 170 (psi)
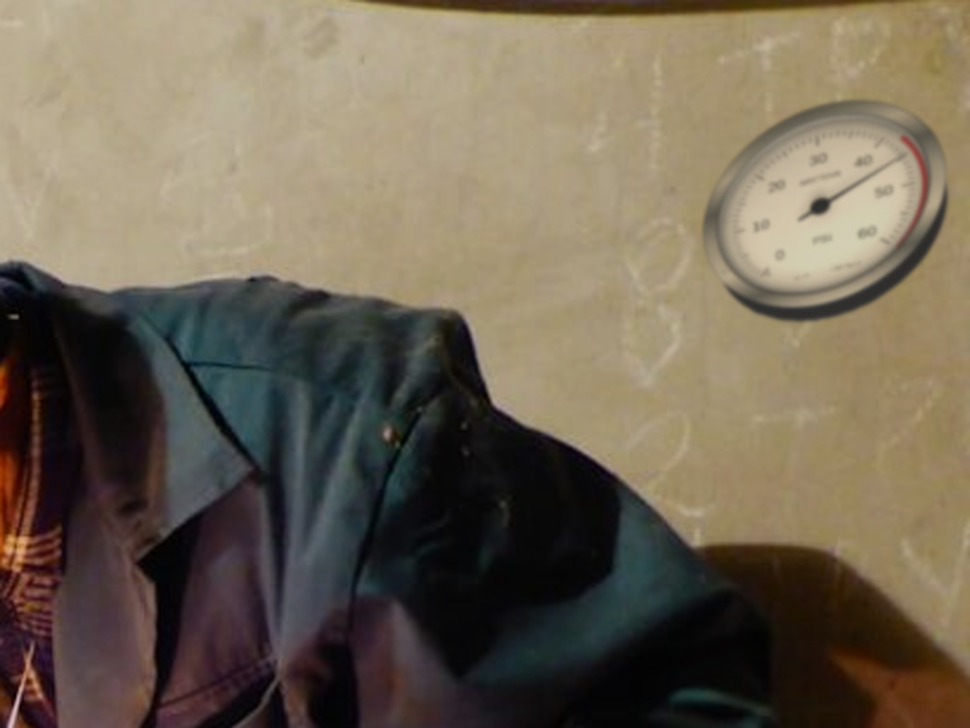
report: 45 (psi)
